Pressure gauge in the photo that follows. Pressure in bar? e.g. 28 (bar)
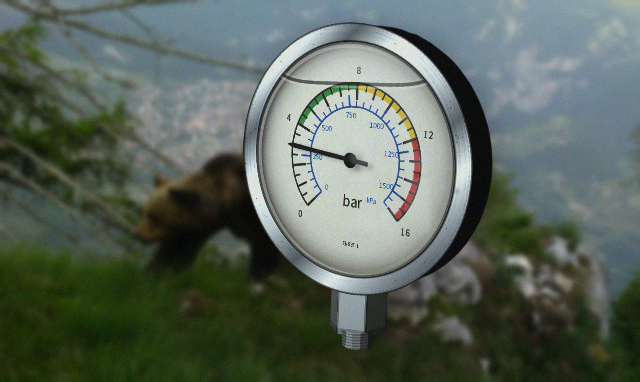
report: 3 (bar)
